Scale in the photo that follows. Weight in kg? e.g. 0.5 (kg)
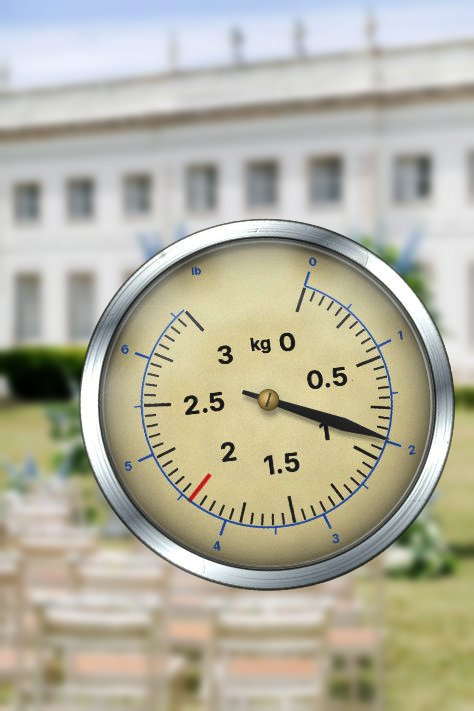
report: 0.9 (kg)
